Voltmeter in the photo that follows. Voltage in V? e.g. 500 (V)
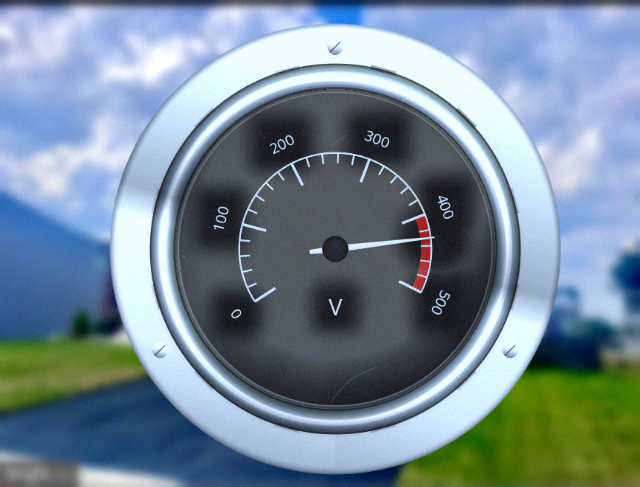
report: 430 (V)
